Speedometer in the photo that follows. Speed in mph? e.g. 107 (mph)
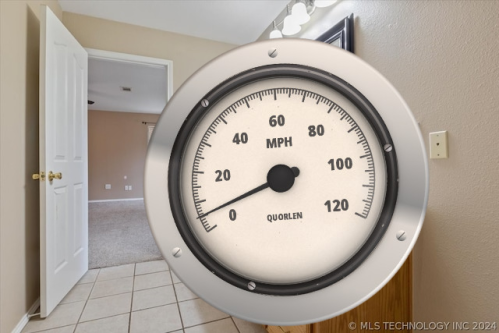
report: 5 (mph)
